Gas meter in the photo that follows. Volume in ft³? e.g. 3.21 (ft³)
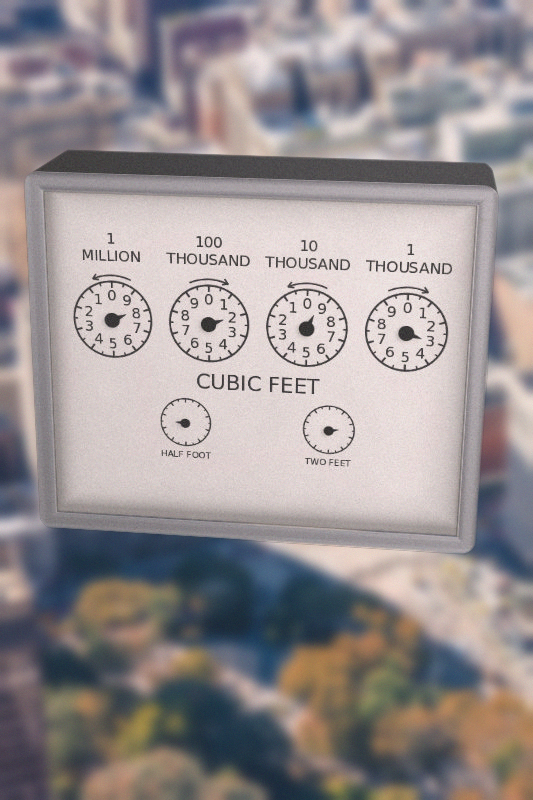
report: 819300 (ft³)
